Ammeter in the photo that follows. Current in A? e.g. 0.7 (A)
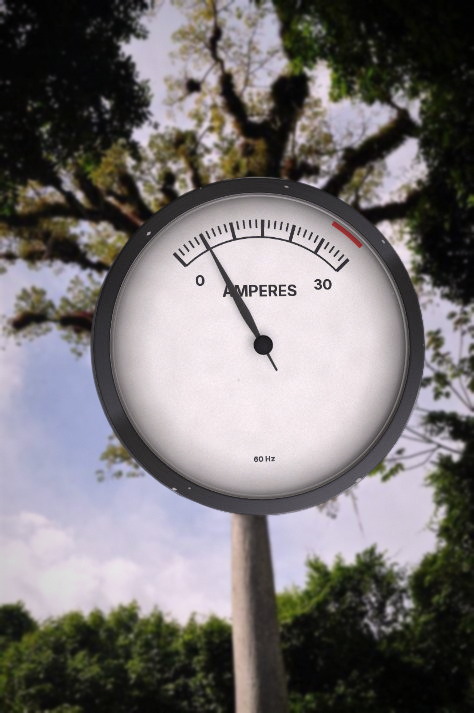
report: 5 (A)
